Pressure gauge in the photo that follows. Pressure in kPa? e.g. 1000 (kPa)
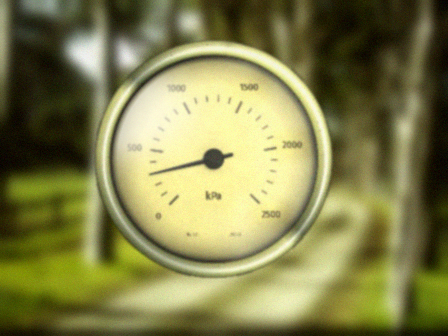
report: 300 (kPa)
